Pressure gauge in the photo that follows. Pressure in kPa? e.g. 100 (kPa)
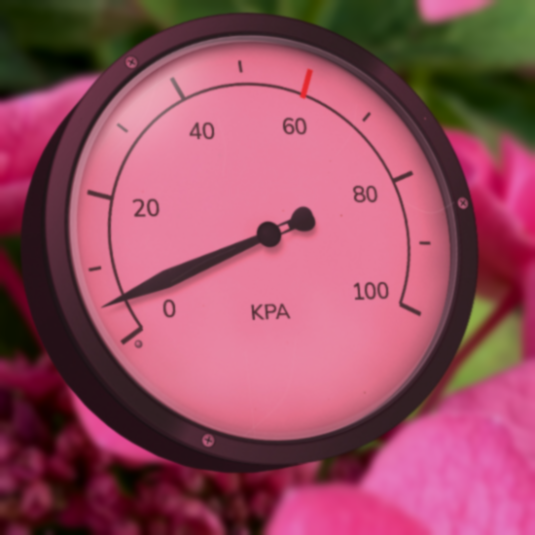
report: 5 (kPa)
